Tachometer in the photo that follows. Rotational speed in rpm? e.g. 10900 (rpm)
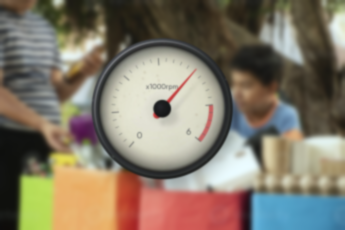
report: 4000 (rpm)
